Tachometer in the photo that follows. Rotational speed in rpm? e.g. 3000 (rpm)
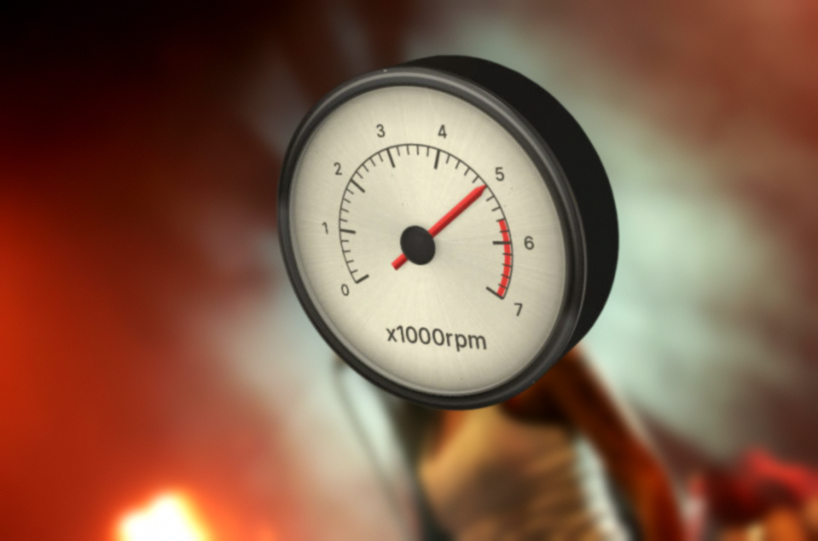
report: 5000 (rpm)
